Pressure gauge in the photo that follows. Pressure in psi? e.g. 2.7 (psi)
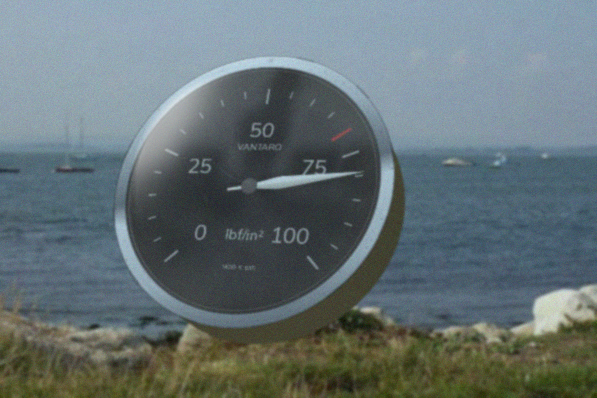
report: 80 (psi)
